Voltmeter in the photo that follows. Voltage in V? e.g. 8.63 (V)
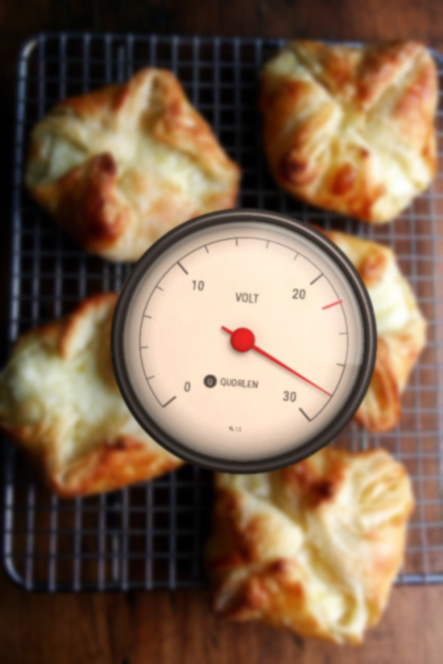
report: 28 (V)
